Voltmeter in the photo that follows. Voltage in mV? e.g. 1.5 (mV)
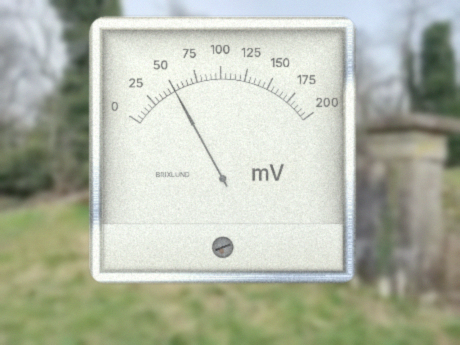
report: 50 (mV)
